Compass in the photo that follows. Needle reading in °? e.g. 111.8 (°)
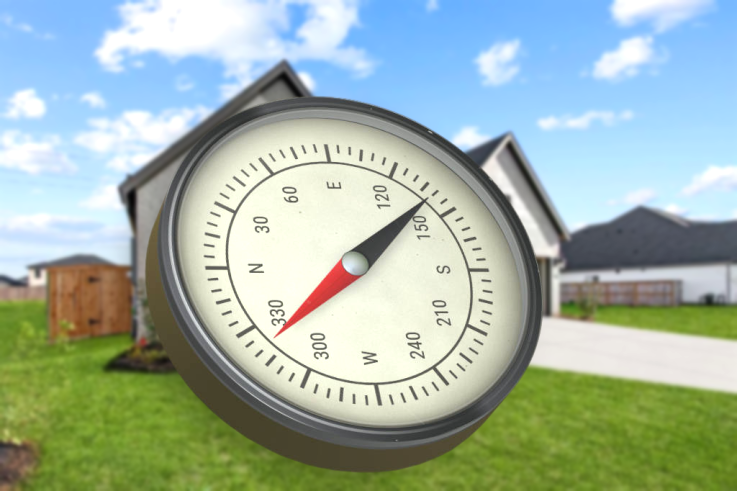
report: 320 (°)
